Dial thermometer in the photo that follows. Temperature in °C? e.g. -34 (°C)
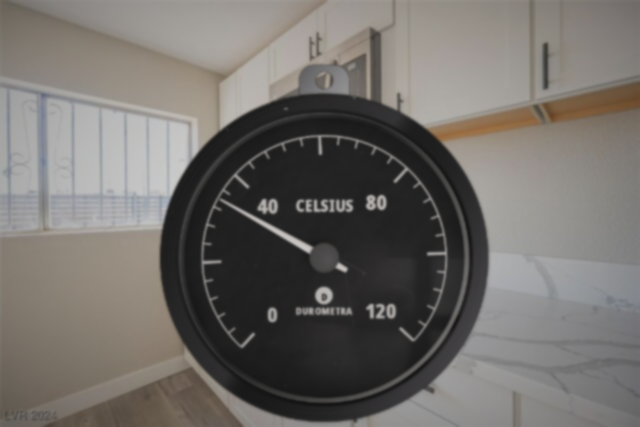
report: 34 (°C)
